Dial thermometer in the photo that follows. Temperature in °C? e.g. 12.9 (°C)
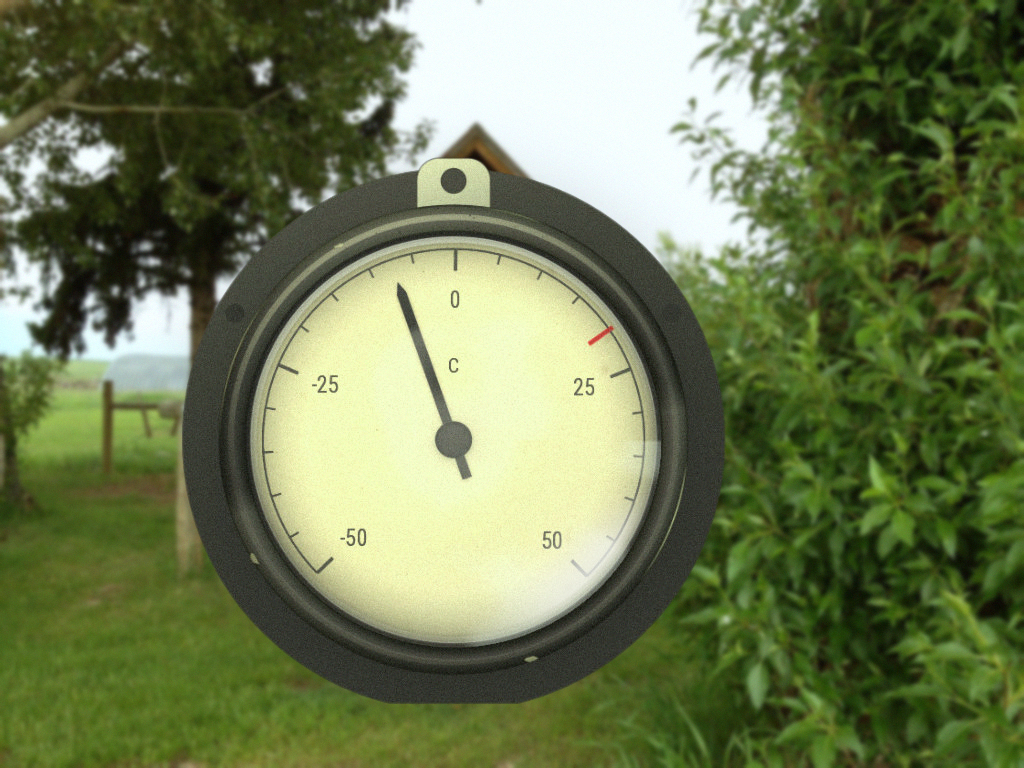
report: -7.5 (°C)
